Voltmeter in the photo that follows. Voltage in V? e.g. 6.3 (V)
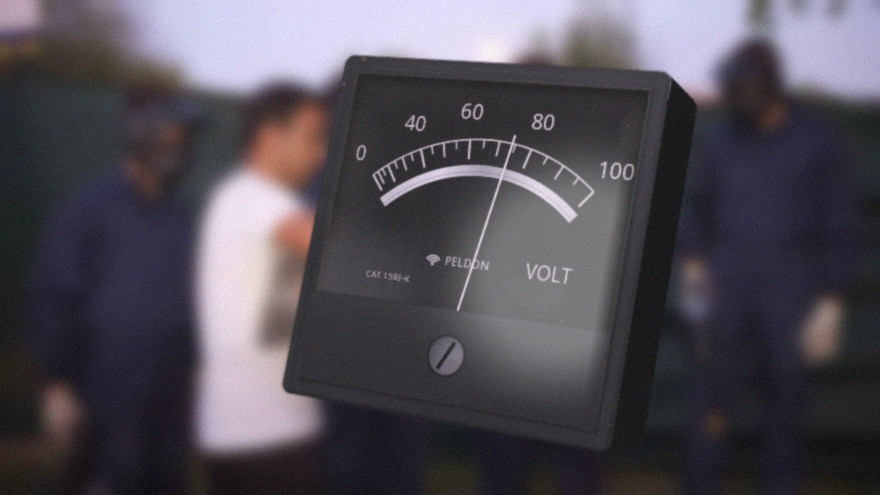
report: 75 (V)
